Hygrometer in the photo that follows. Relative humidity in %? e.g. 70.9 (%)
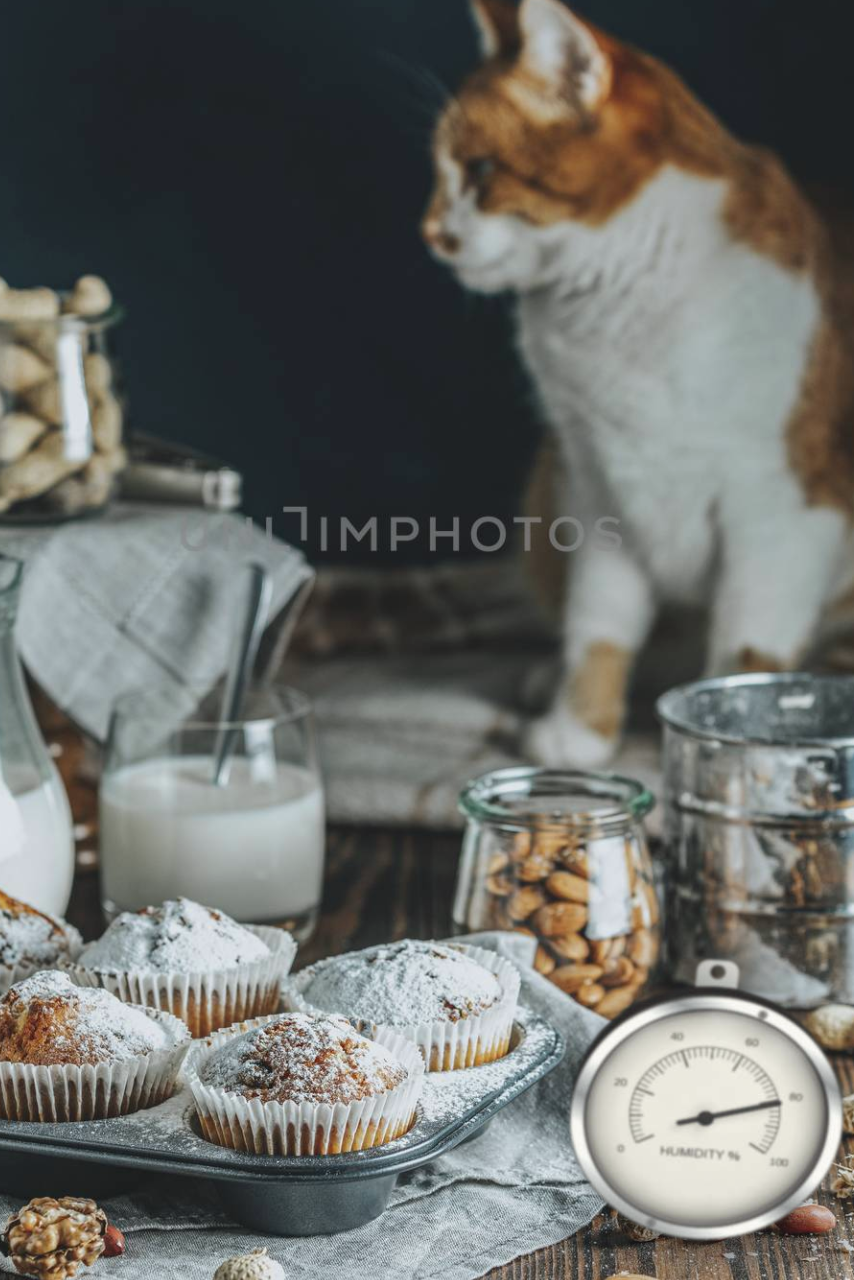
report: 80 (%)
